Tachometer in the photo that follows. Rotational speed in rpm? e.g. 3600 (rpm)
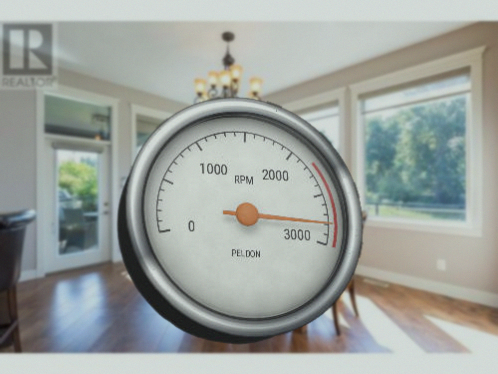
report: 2800 (rpm)
